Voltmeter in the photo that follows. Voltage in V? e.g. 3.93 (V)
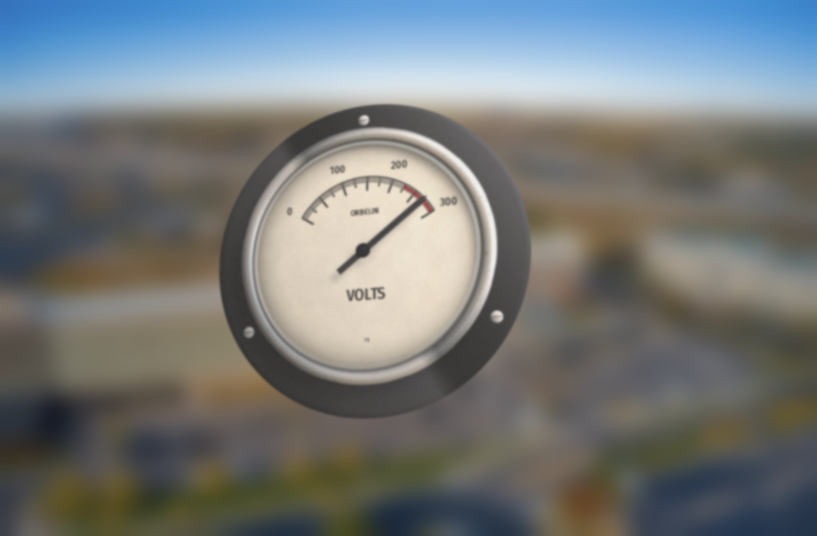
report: 275 (V)
